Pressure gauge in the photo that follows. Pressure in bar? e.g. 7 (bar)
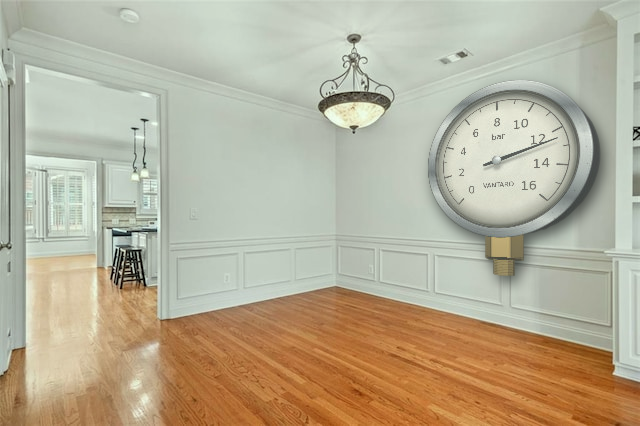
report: 12.5 (bar)
